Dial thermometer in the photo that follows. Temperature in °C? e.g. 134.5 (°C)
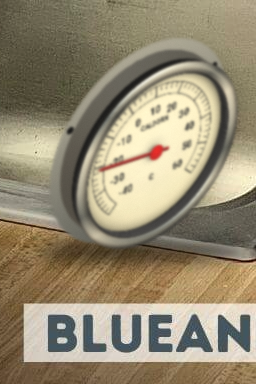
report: -20 (°C)
